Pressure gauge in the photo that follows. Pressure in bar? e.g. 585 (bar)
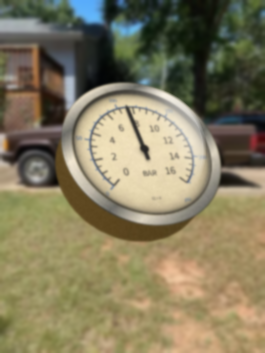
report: 7.5 (bar)
